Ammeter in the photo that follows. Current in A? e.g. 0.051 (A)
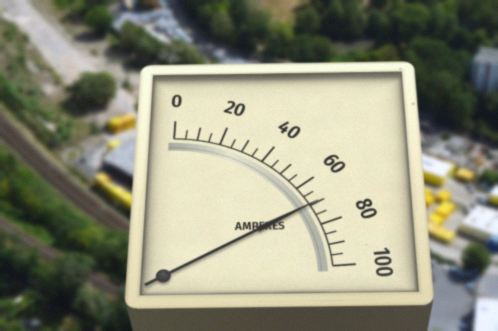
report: 70 (A)
